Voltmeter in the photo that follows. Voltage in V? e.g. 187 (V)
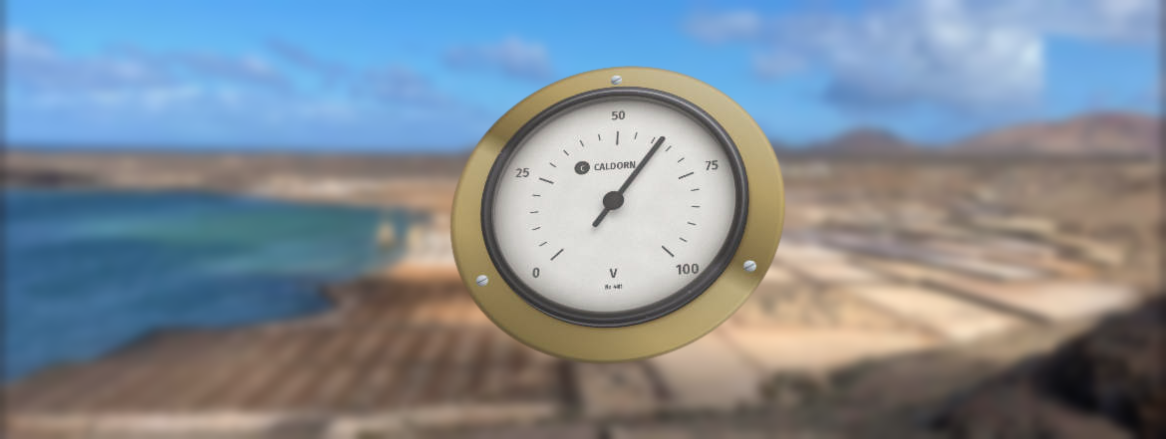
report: 62.5 (V)
